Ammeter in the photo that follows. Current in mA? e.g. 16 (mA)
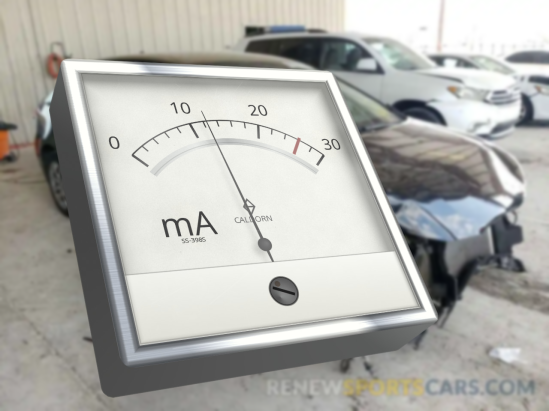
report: 12 (mA)
